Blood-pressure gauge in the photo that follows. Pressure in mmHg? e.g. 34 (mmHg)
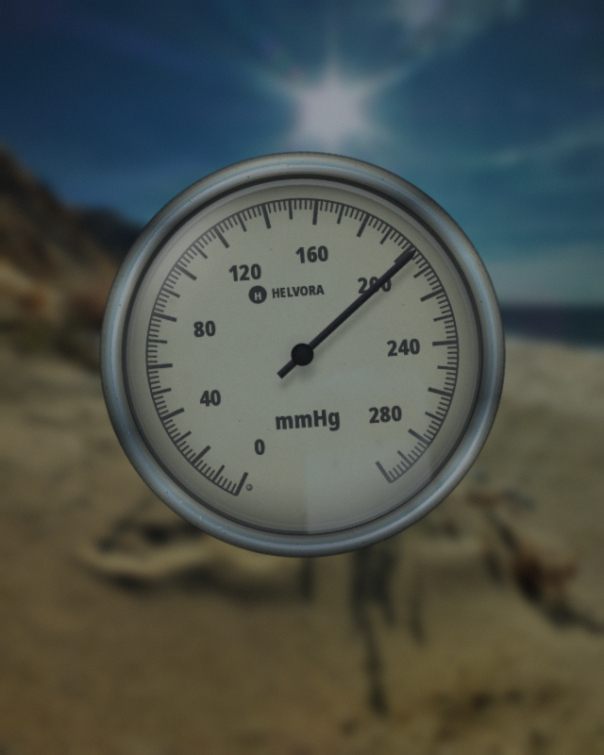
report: 202 (mmHg)
